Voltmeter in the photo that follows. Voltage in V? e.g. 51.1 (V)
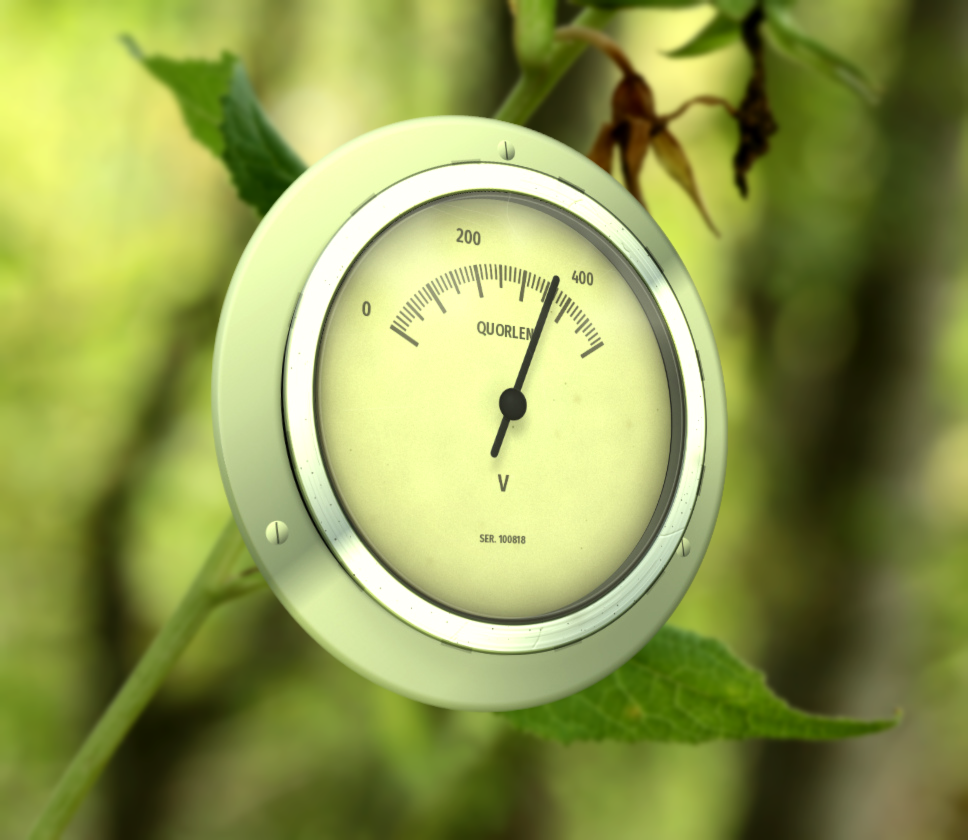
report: 350 (V)
